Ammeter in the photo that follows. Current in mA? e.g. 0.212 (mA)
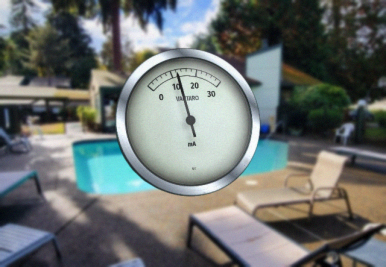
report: 12 (mA)
